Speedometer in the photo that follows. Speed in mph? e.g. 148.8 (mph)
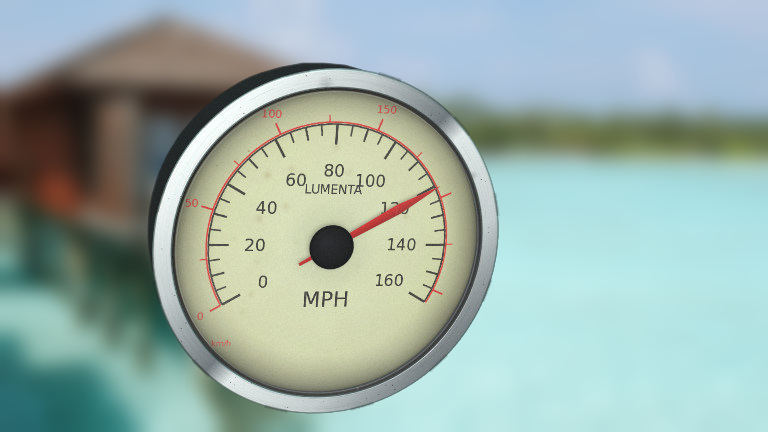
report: 120 (mph)
